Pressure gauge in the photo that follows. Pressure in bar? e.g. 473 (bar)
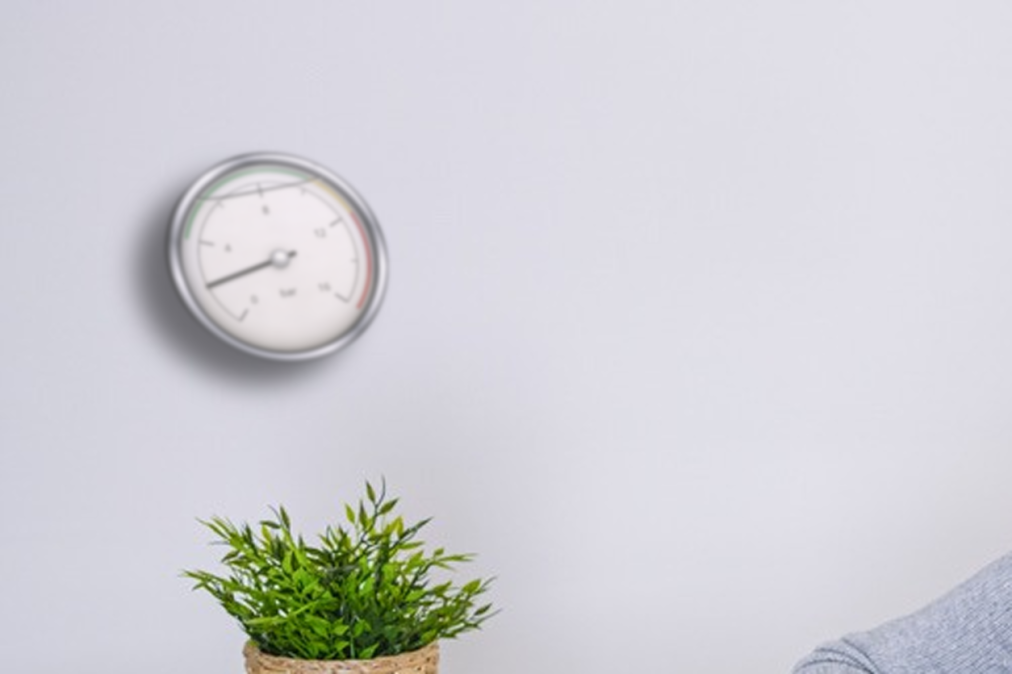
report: 2 (bar)
